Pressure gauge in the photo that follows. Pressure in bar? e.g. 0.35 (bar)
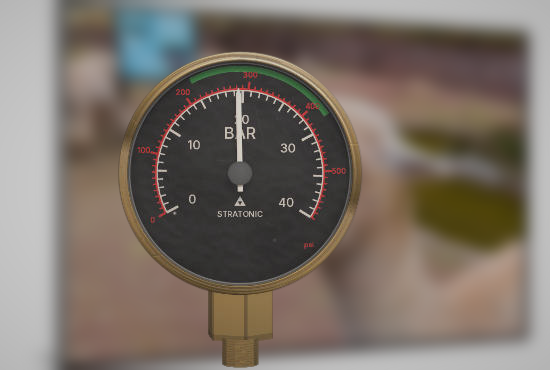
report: 19.5 (bar)
